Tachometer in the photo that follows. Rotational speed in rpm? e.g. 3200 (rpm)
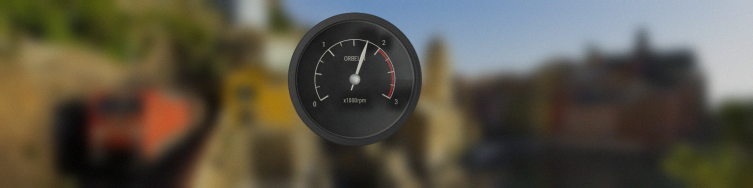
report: 1750 (rpm)
